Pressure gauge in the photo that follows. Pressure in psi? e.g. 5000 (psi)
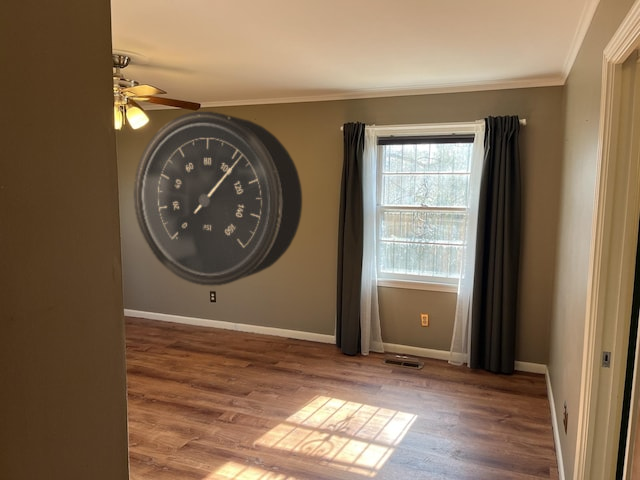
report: 105 (psi)
